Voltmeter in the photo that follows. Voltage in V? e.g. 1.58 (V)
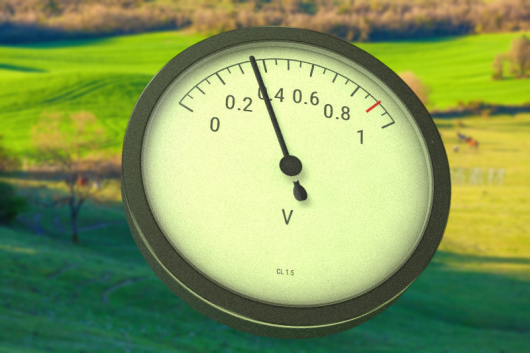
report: 0.35 (V)
